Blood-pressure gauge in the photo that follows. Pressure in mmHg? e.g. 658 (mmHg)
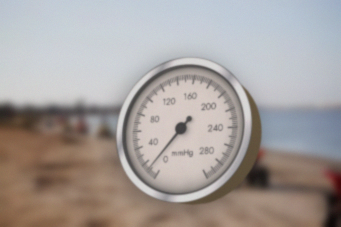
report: 10 (mmHg)
